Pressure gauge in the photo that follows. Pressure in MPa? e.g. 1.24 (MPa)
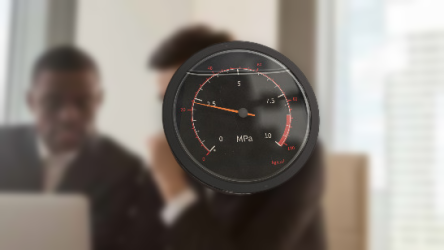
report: 2.25 (MPa)
